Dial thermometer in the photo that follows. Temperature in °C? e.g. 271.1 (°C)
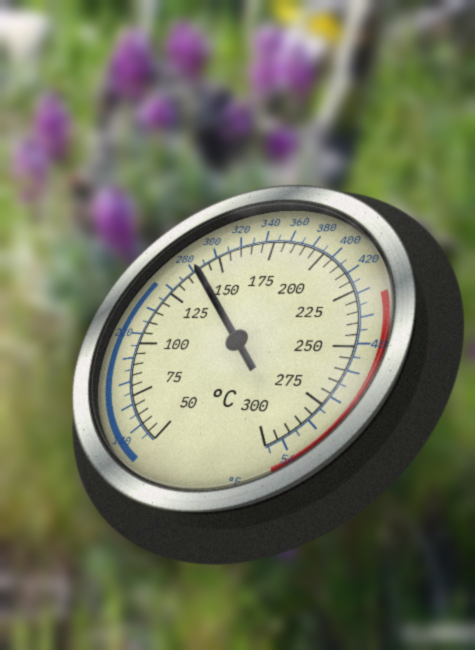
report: 140 (°C)
